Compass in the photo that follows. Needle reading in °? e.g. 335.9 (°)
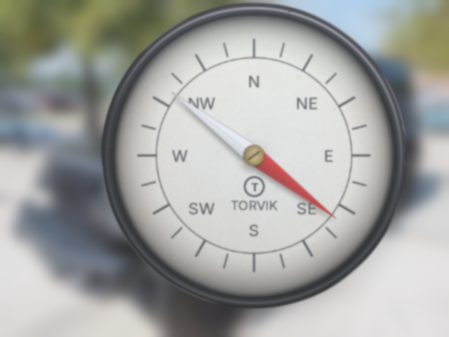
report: 127.5 (°)
